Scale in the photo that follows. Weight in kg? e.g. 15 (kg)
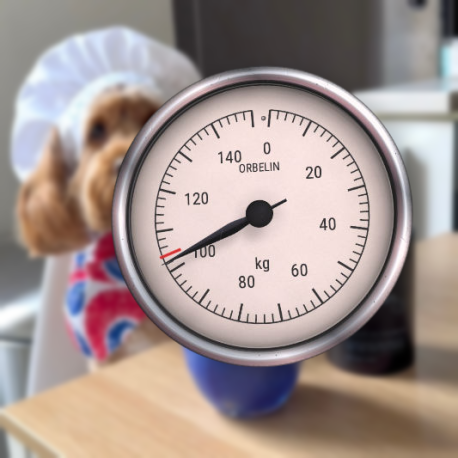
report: 102 (kg)
